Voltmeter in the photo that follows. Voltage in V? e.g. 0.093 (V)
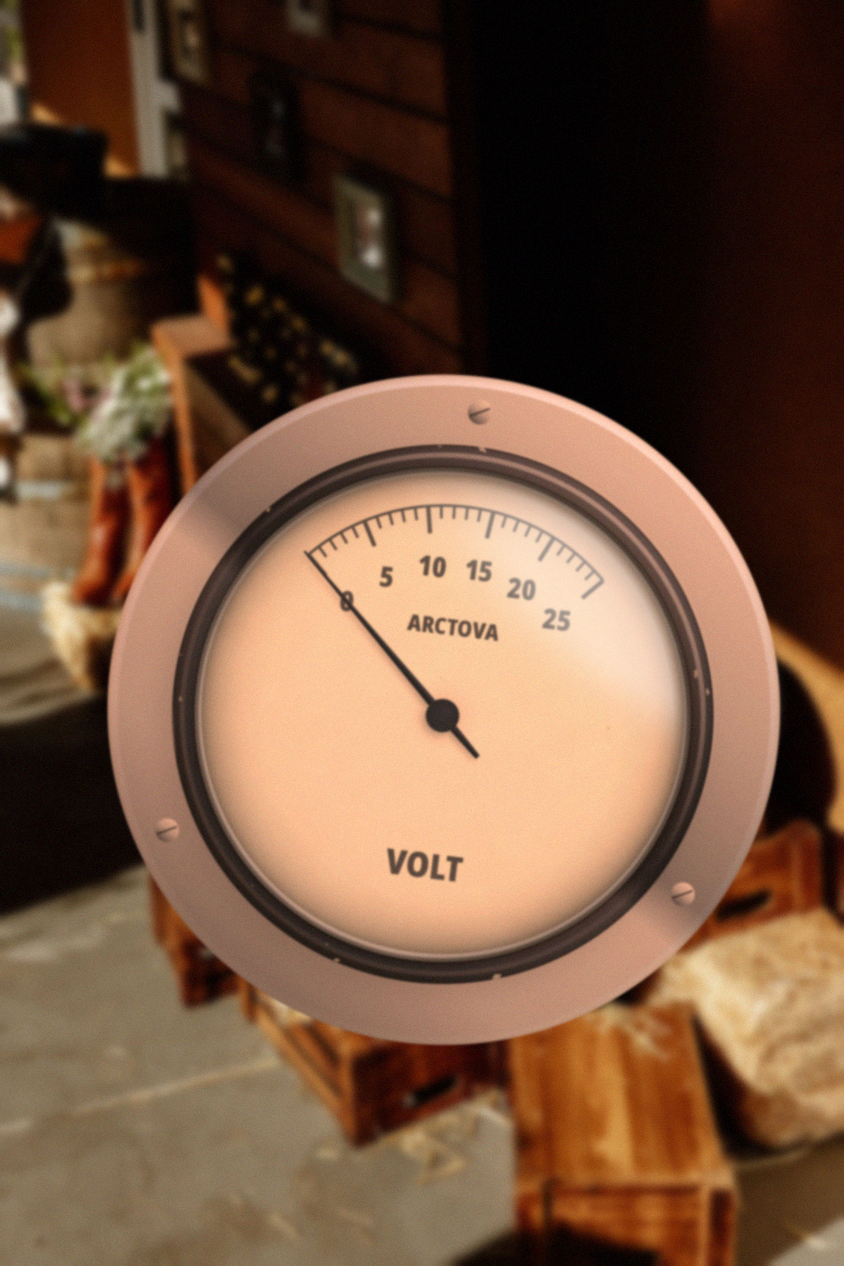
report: 0 (V)
